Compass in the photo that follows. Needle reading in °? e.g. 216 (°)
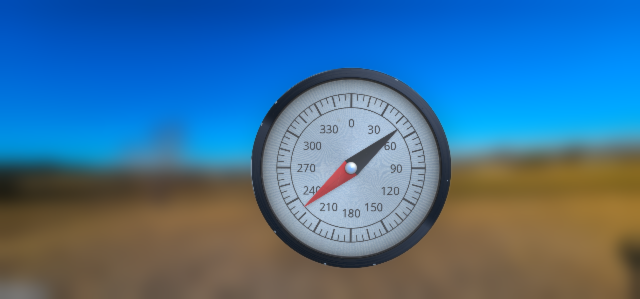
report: 230 (°)
